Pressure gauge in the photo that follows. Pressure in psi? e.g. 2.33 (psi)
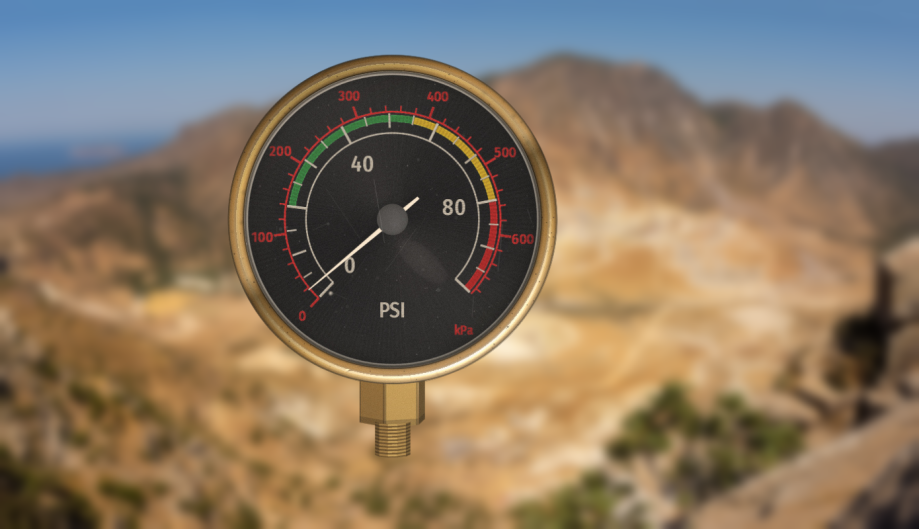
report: 2.5 (psi)
